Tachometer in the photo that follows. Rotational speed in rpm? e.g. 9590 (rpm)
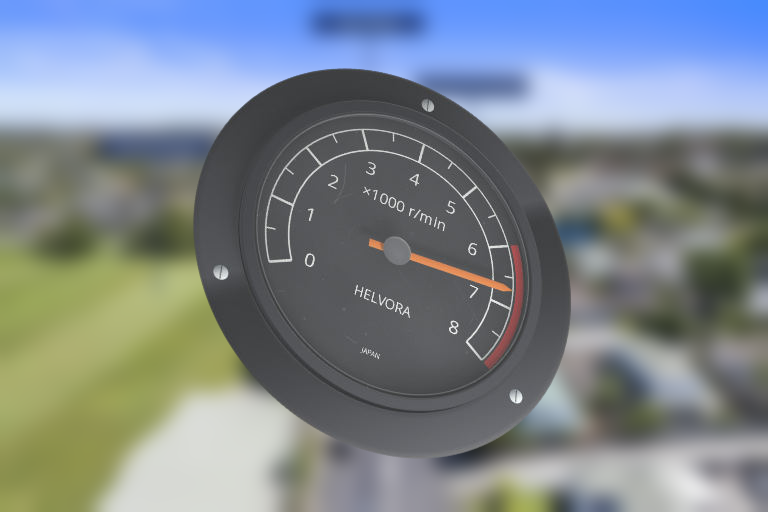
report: 6750 (rpm)
